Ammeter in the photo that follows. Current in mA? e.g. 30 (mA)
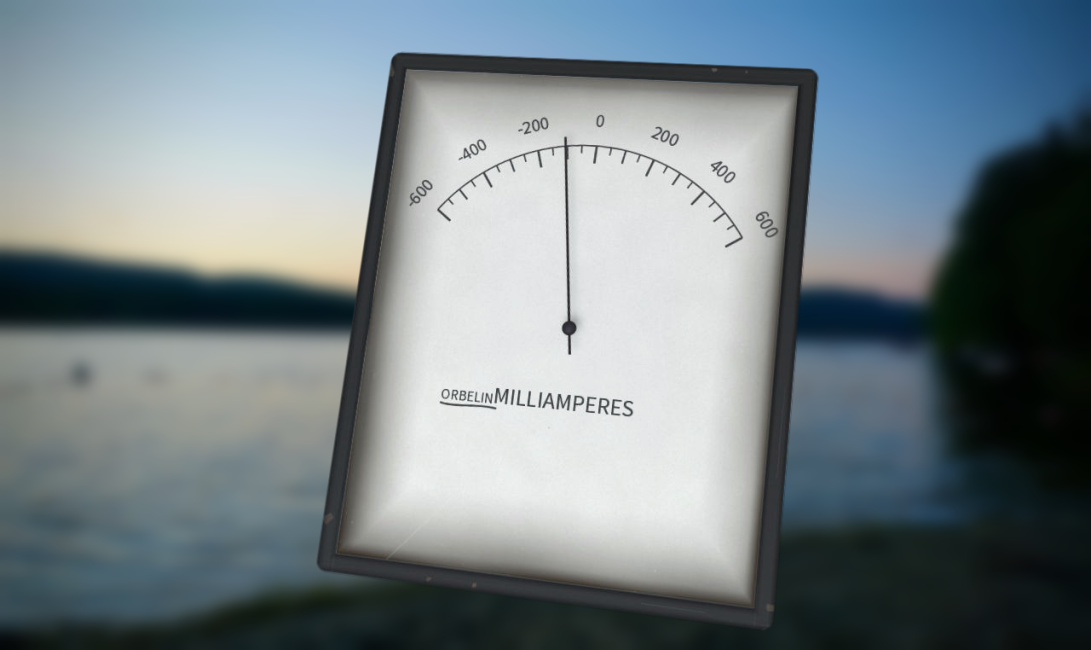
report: -100 (mA)
